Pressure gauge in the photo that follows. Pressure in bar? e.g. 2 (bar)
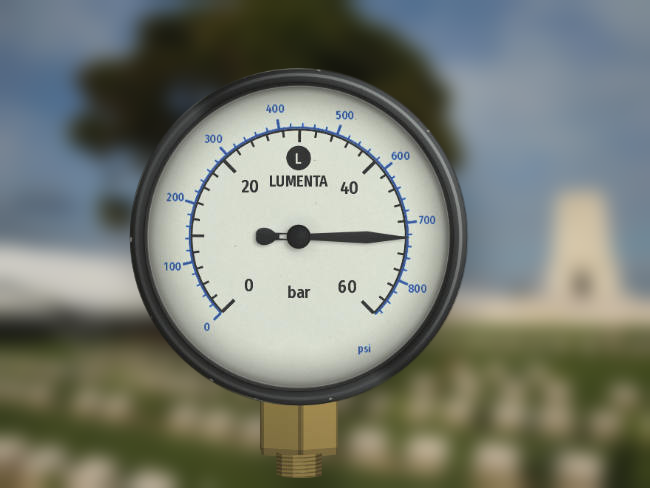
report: 50 (bar)
